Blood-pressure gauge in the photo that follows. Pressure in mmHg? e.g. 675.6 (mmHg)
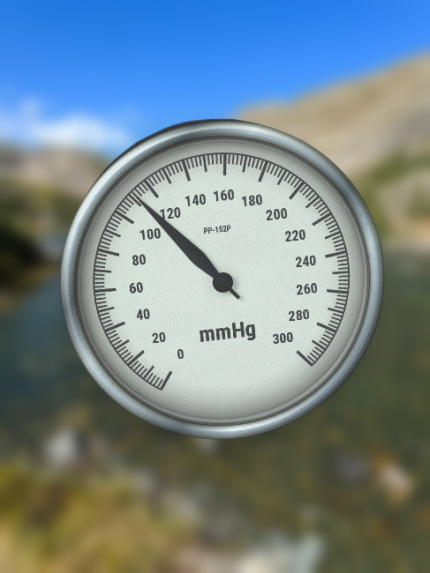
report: 112 (mmHg)
